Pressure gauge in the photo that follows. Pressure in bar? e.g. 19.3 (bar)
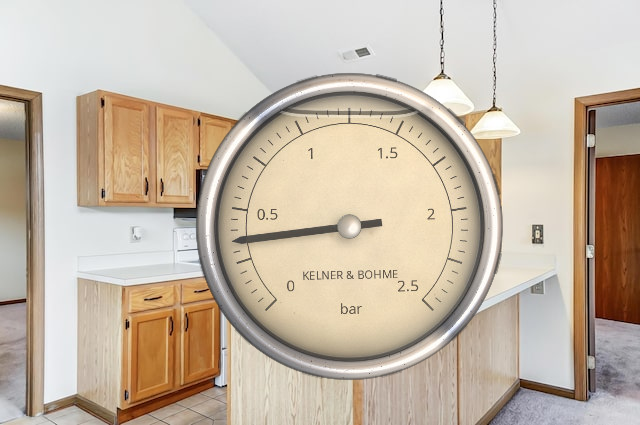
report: 0.35 (bar)
